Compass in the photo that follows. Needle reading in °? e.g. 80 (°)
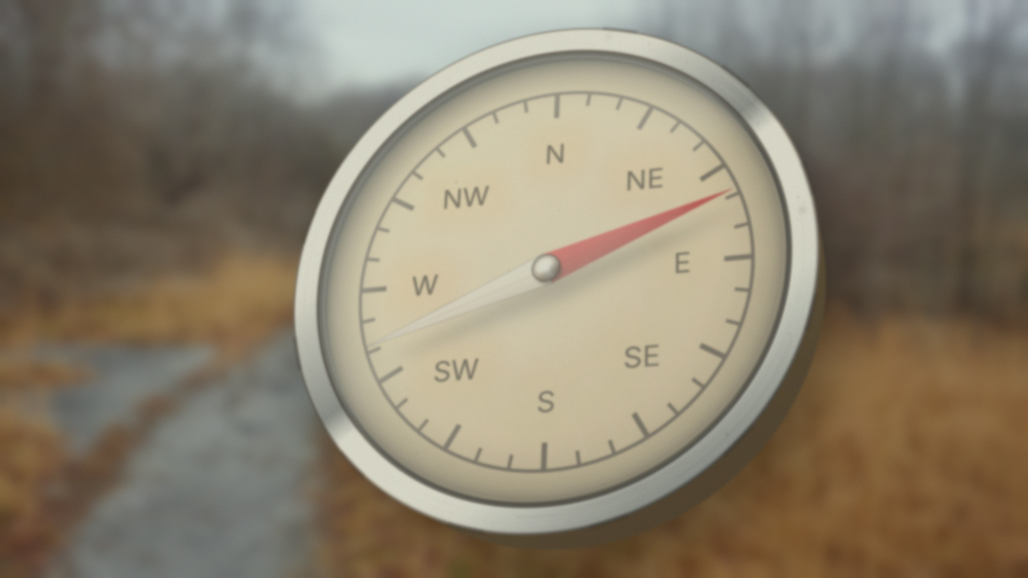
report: 70 (°)
